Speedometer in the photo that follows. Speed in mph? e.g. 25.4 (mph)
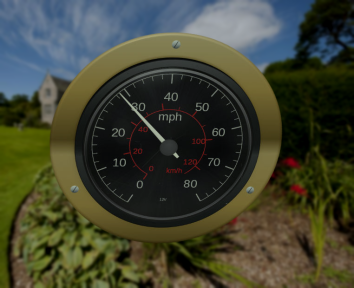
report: 29 (mph)
